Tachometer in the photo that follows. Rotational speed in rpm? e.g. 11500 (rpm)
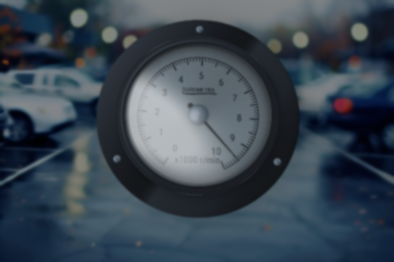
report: 9500 (rpm)
